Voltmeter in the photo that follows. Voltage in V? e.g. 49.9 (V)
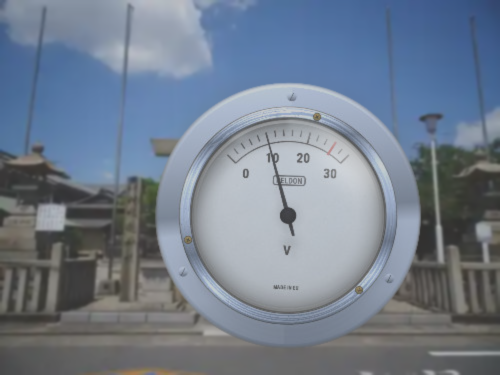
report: 10 (V)
